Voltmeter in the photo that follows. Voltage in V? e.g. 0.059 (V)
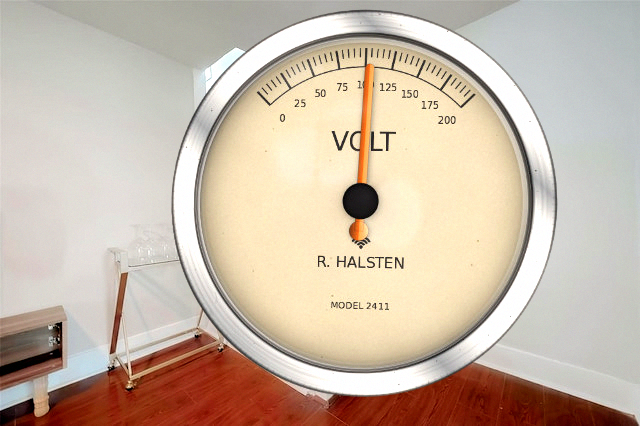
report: 105 (V)
